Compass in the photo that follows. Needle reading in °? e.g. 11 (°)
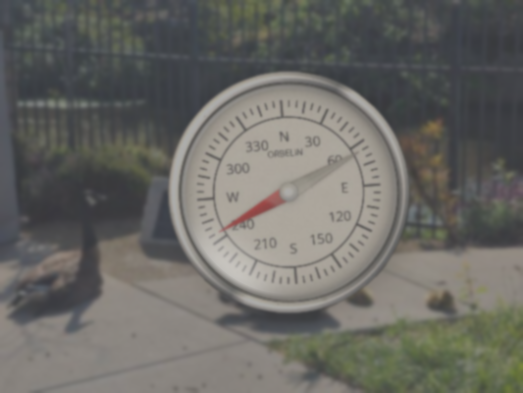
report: 245 (°)
